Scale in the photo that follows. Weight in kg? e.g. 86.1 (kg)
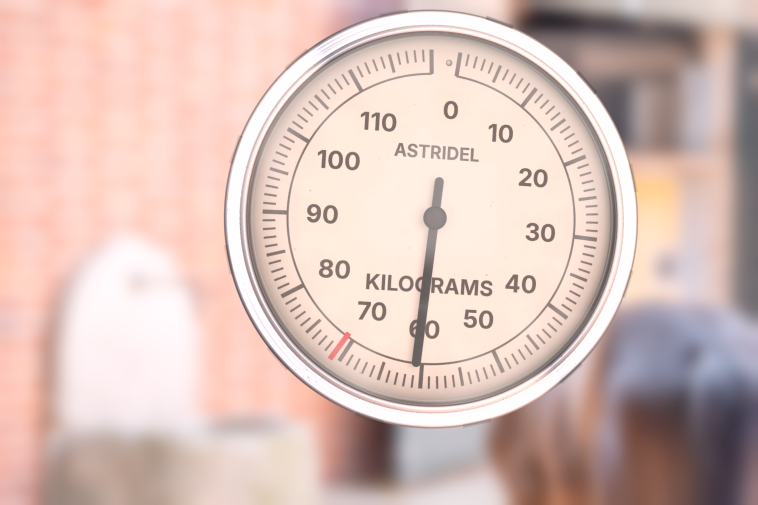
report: 61 (kg)
